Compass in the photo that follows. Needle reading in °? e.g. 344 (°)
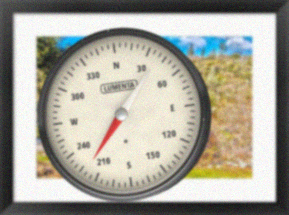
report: 220 (°)
